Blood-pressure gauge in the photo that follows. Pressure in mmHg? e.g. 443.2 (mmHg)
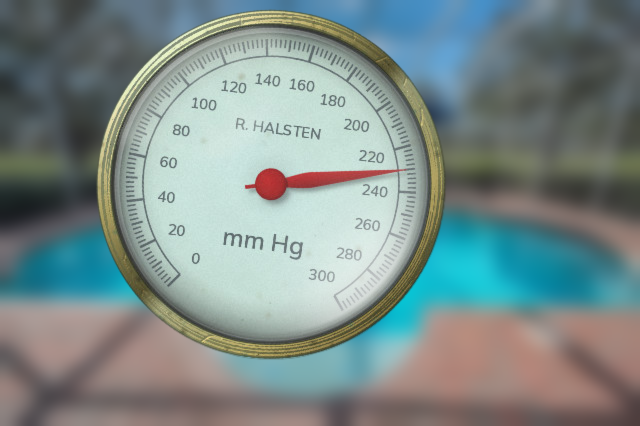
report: 230 (mmHg)
